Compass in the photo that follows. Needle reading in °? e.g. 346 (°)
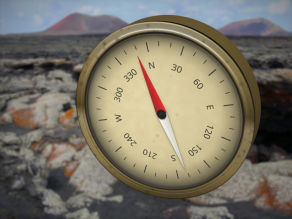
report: 350 (°)
